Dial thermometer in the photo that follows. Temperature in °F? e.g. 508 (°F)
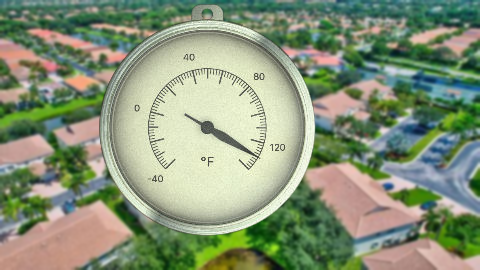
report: 130 (°F)
